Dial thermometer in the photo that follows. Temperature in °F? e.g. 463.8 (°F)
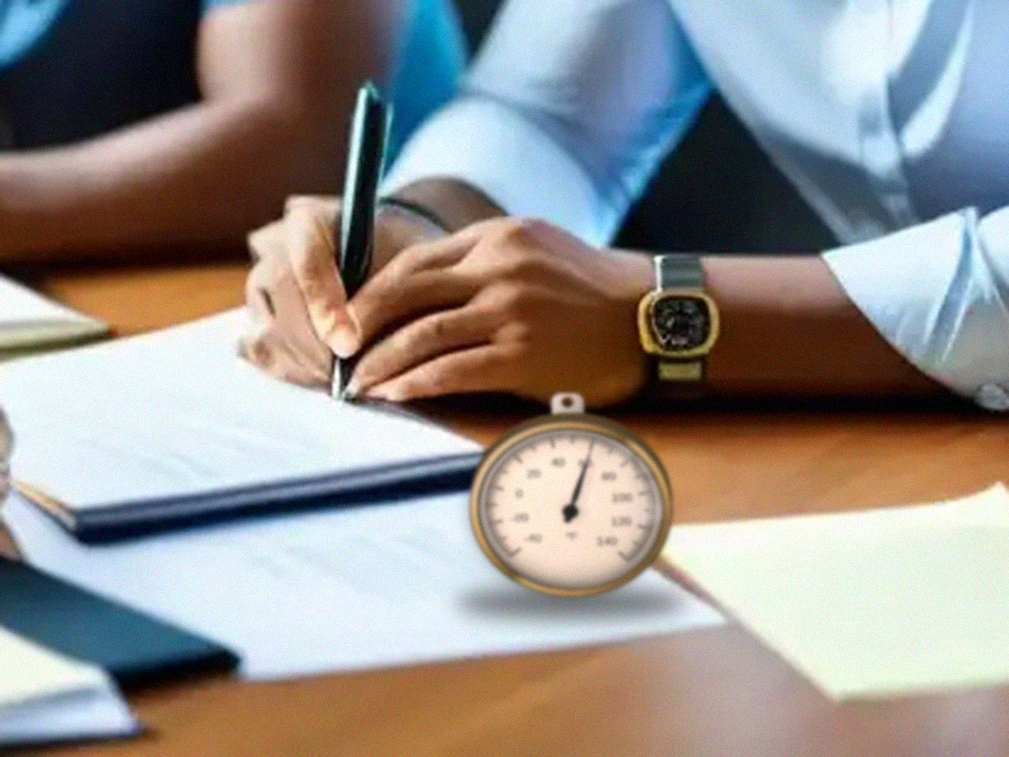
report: 60 (°F)
